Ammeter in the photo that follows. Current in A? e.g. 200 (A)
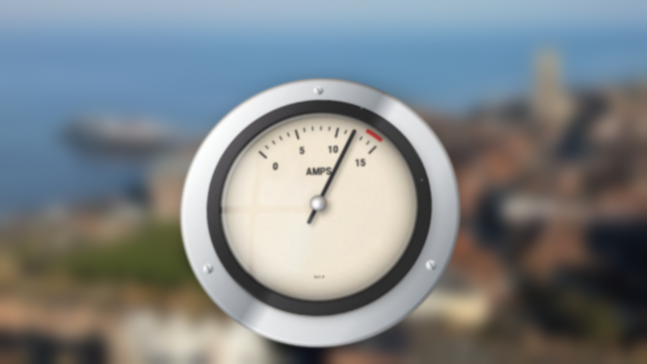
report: 12 (A)
